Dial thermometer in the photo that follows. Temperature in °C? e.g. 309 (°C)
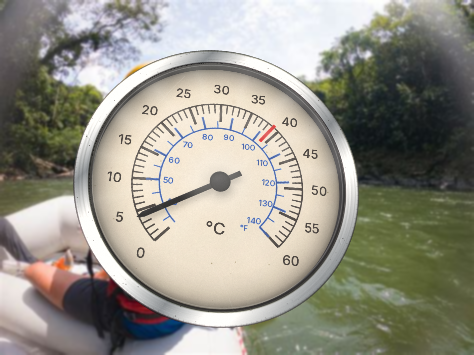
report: 4 (°C)
